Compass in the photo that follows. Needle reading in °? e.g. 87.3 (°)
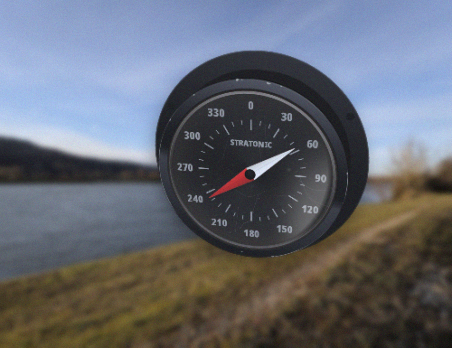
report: 235 (°)
